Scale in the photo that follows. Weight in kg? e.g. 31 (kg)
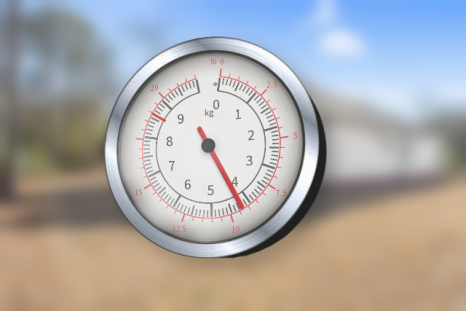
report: 4.2 (kg)
